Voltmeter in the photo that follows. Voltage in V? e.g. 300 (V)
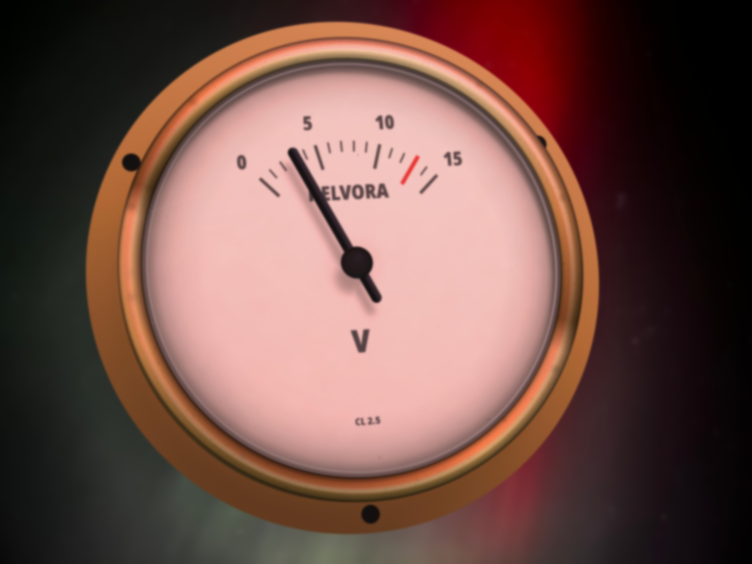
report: 3 (V)
